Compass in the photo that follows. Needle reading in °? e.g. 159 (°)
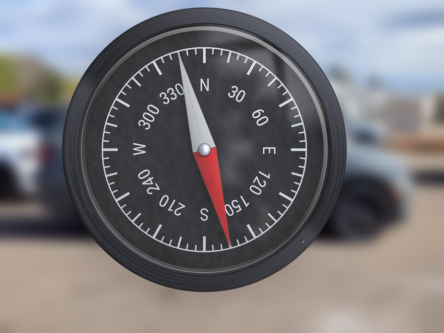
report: 165 (°)
